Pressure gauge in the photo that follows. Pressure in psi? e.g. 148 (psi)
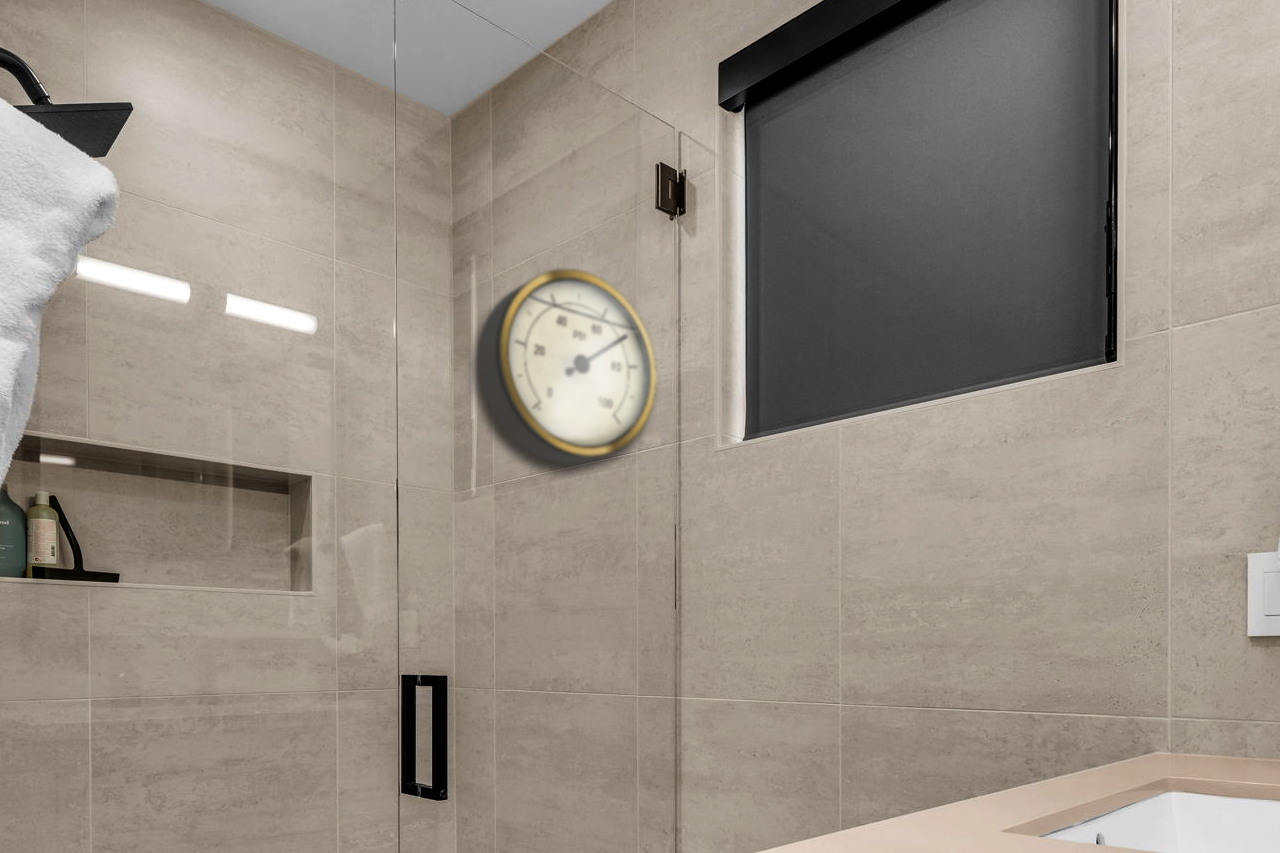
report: 70 (psi)
